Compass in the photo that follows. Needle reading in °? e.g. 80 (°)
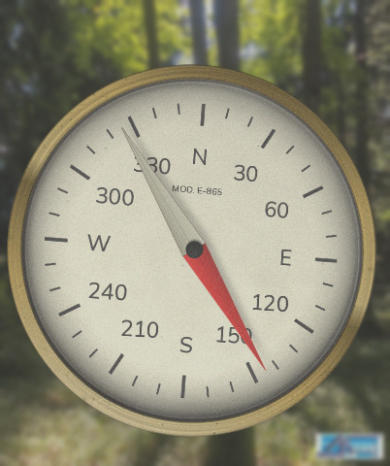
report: 145 (°)
